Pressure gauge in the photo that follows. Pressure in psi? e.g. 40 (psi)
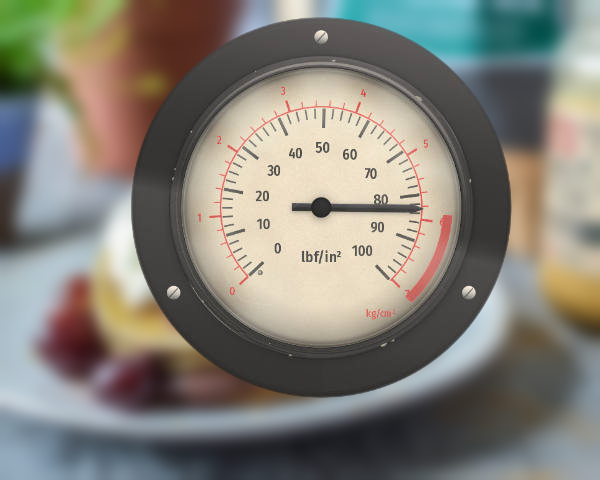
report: 83 (psi)
